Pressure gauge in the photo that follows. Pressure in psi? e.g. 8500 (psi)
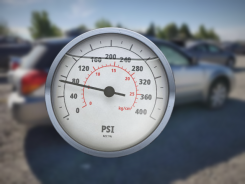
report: 70 (psi)
